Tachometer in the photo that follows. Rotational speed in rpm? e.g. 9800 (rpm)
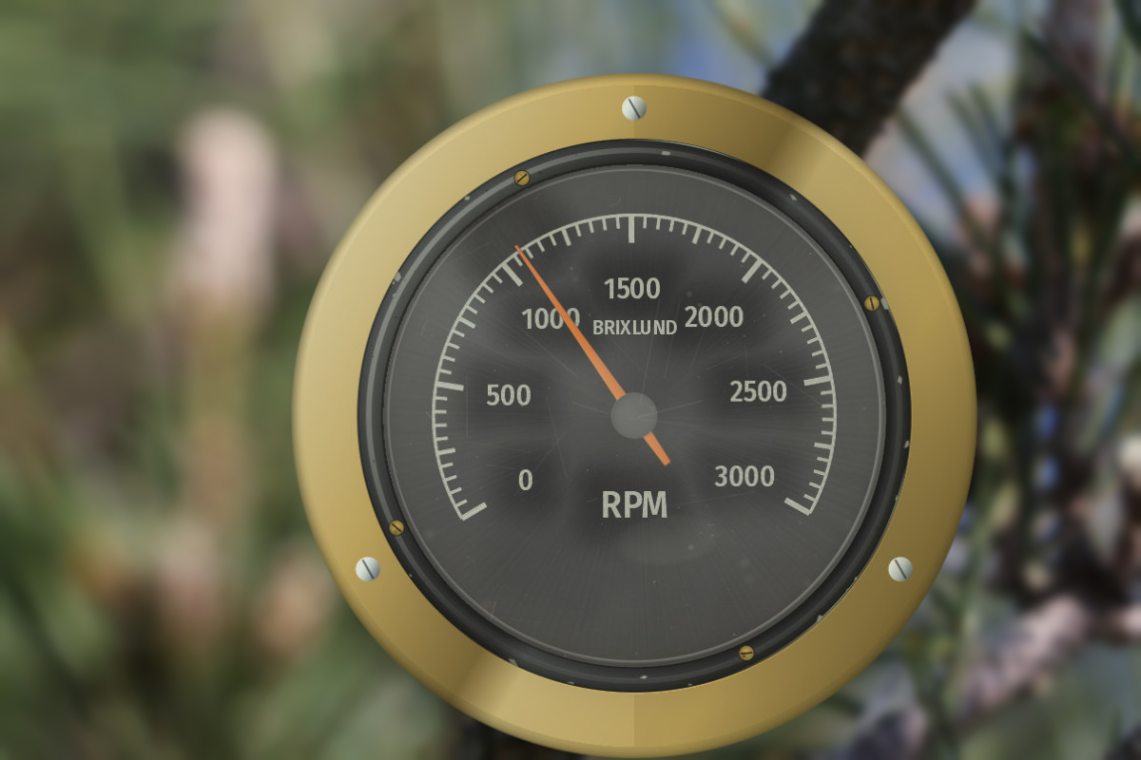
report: 1075 (rpm)
